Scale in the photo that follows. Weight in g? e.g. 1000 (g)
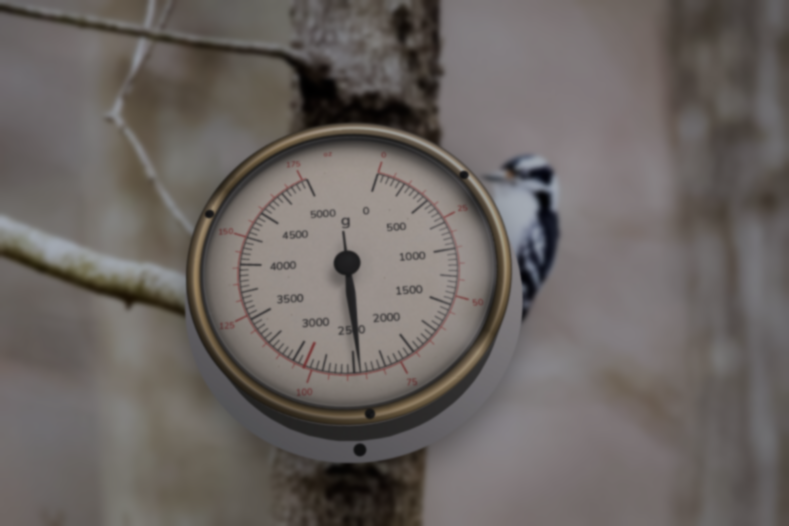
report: 2450 (g)
